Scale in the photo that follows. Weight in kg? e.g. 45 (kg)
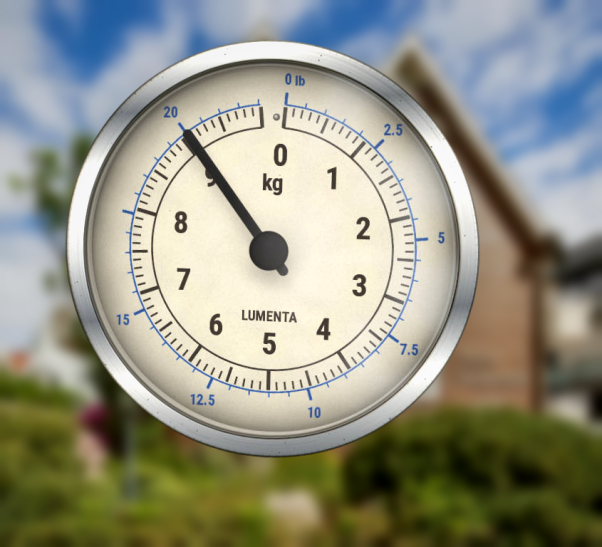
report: 9.1 (kg)
